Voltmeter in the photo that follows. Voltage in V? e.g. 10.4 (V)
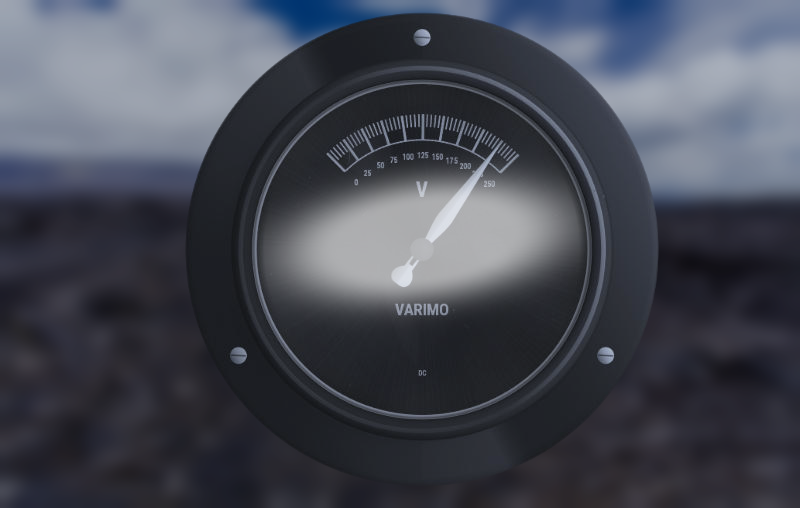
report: 225 (V)
